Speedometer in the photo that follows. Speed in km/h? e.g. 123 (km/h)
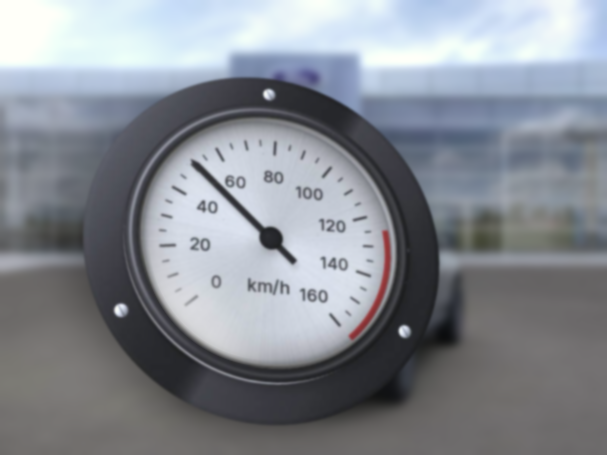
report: 50 (km/h)
